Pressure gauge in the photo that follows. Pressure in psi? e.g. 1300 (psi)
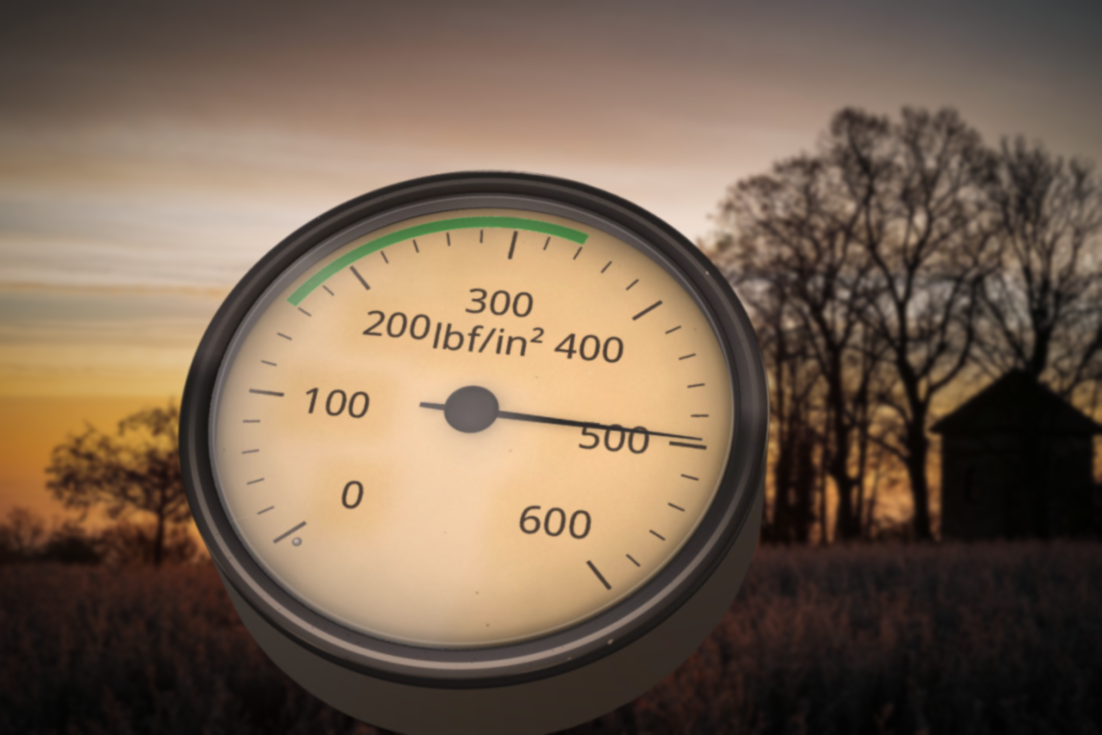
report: 500 (psi)
